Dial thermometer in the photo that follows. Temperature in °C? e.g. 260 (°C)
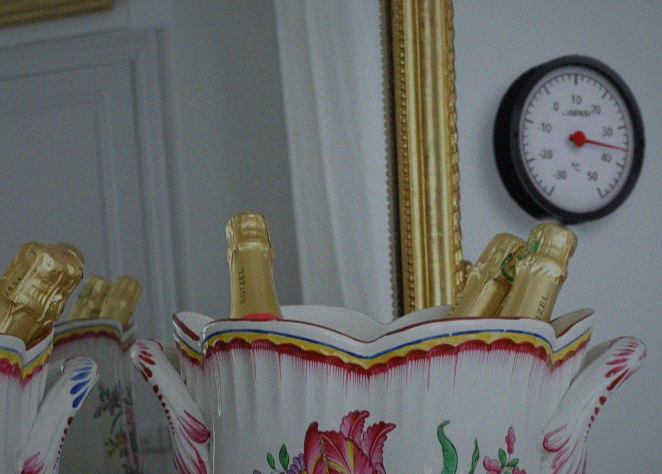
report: 36 (°C)
